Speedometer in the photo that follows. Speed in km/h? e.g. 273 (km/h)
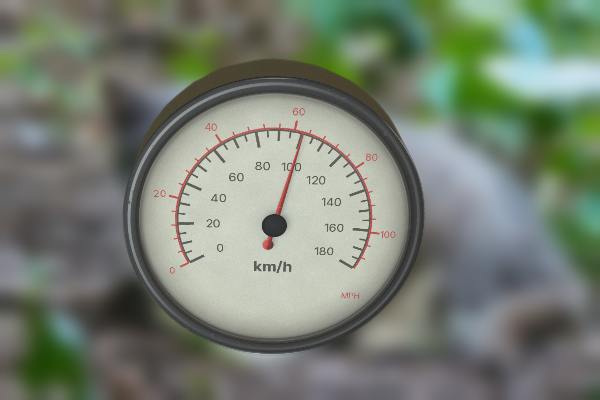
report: 100 (km/h)
